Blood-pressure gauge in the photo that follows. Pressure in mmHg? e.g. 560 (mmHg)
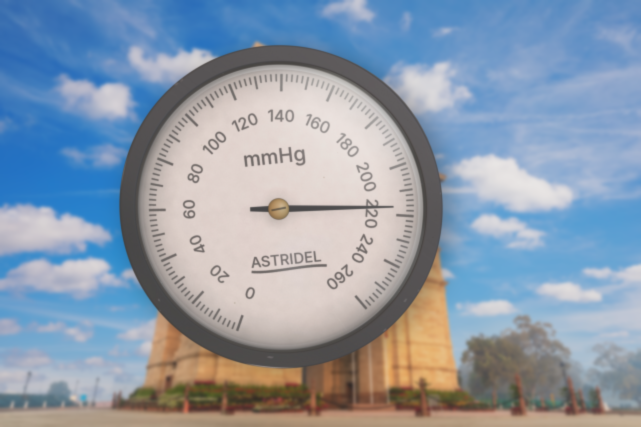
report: 216 (mmHg)
